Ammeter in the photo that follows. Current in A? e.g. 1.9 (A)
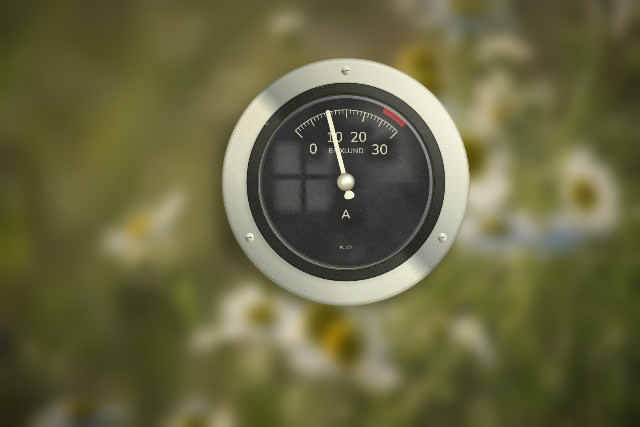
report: 10 (A)
